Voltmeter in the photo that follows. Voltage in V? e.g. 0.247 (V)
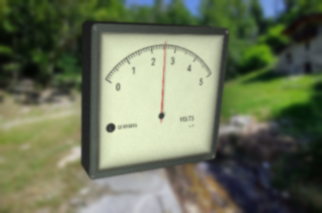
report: 2.5 (V)
